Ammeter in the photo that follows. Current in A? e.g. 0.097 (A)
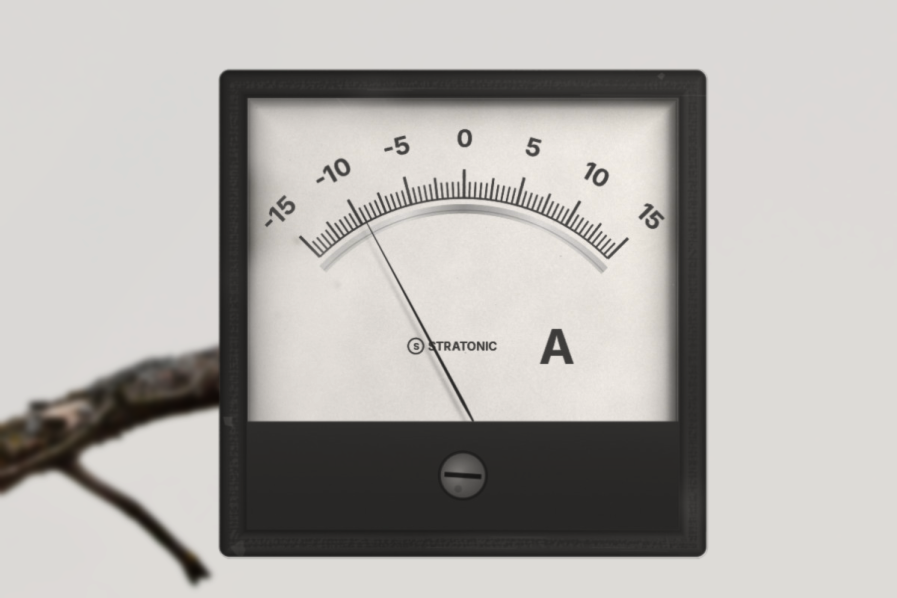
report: -9.5 (A)
